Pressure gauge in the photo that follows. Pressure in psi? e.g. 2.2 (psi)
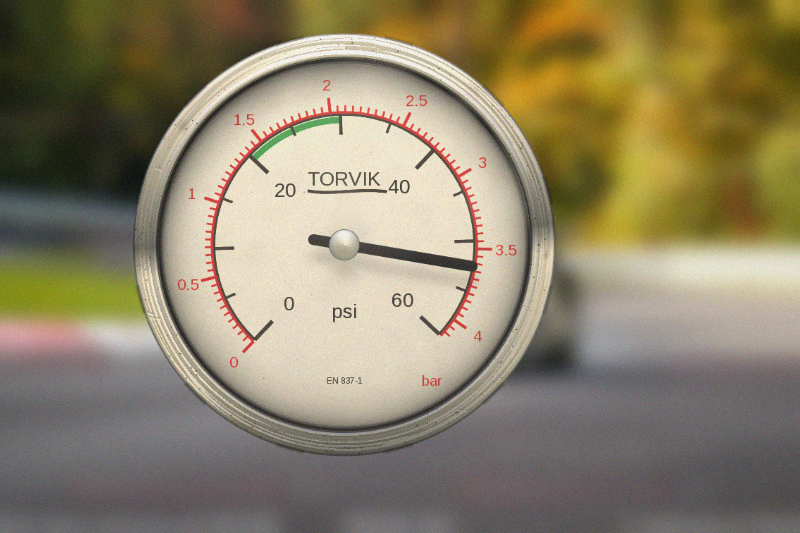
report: 52.5 (psi)
